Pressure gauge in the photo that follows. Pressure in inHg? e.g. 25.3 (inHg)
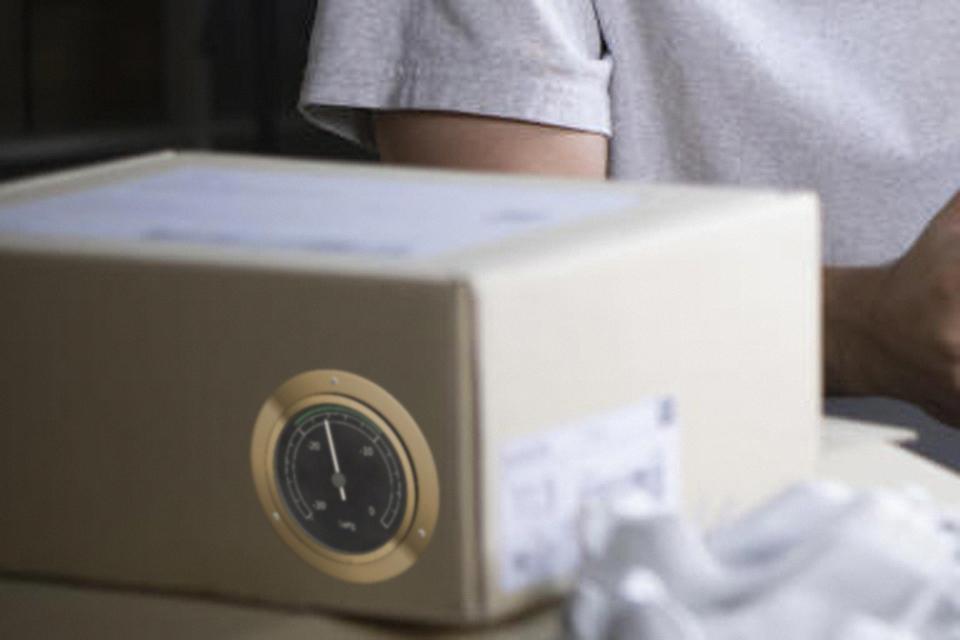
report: -16 (inHg)
